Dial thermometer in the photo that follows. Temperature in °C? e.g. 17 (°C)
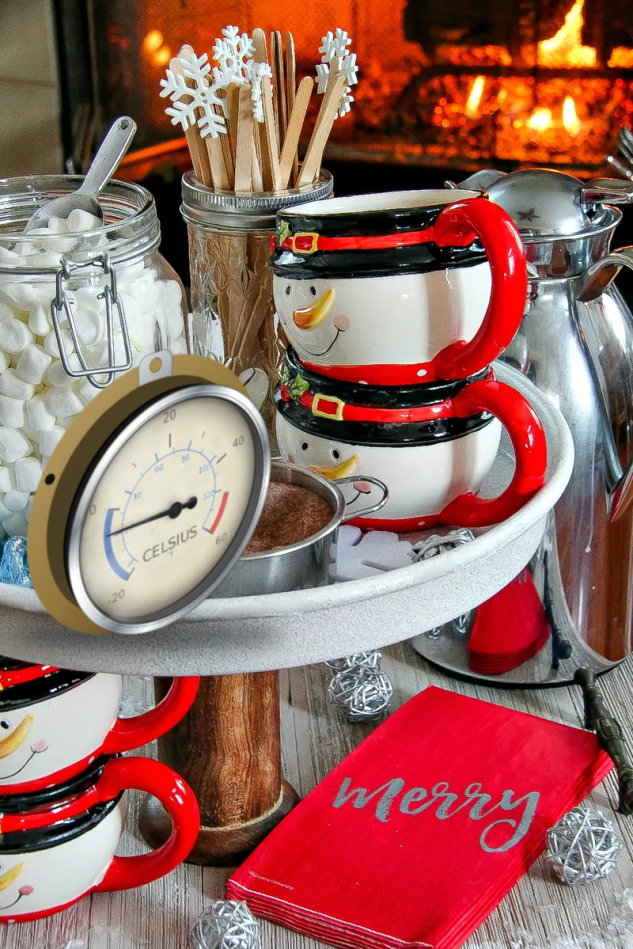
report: -5 (°C)
